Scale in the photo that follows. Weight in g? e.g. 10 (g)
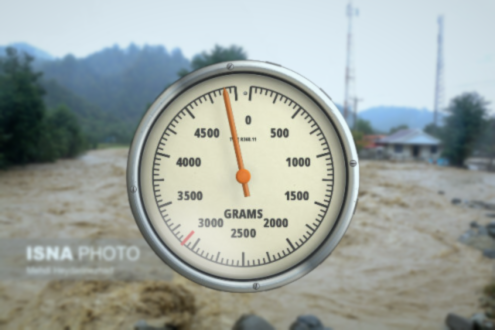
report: 4900 (g)
